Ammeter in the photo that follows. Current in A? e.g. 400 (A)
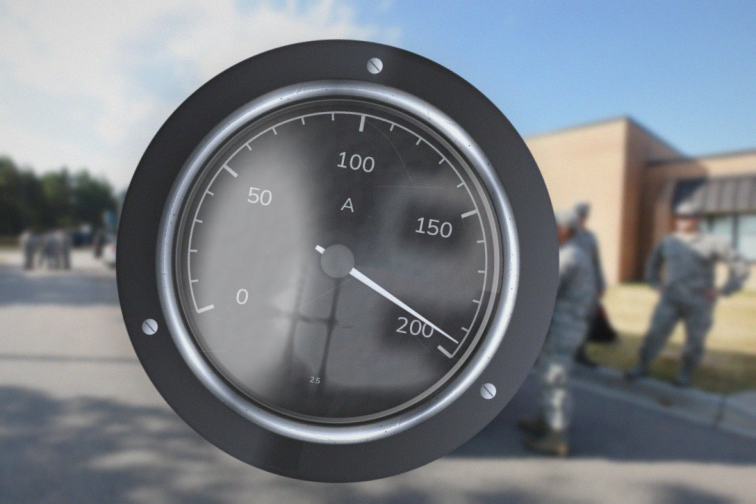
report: 195 (A)
